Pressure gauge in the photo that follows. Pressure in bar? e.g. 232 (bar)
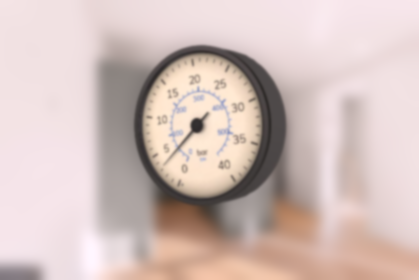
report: 3 (bar)
